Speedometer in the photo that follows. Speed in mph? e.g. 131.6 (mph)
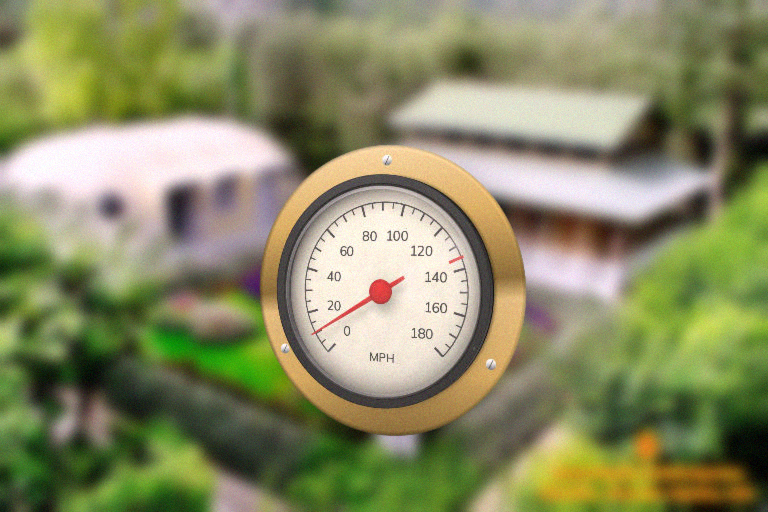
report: 10 (mph)
